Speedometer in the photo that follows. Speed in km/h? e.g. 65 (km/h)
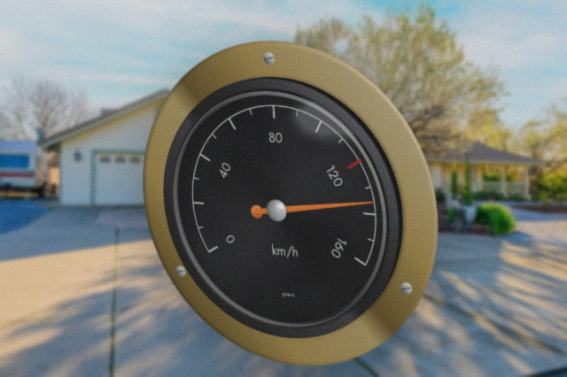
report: 135 (km/h)
